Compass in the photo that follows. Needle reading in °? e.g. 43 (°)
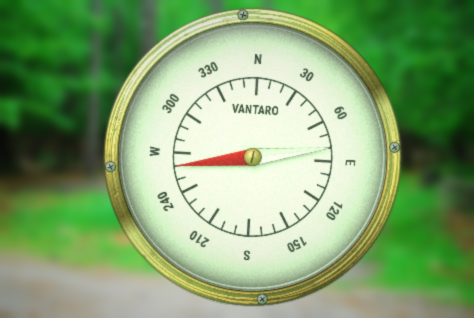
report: 260 (°)
